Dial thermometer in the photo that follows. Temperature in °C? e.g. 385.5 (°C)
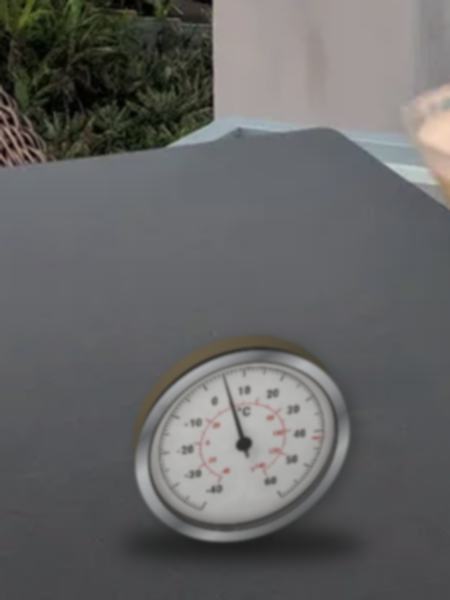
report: 5 (°C)
